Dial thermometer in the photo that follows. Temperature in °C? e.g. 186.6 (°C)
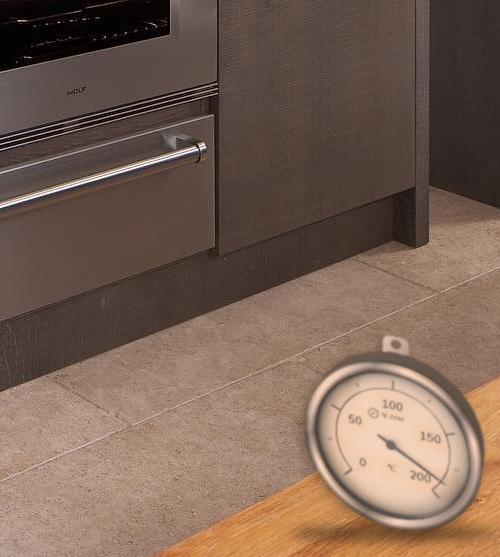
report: 187.5 (°C)
